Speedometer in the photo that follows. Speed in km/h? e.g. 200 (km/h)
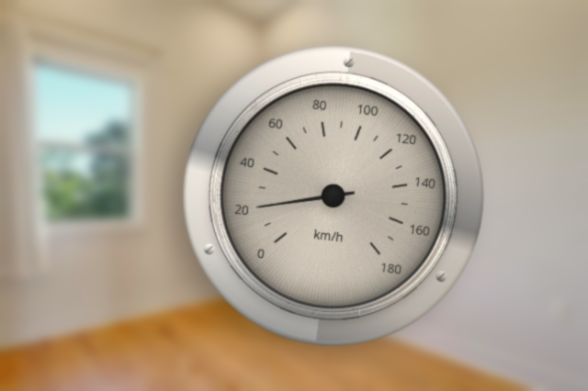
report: 20 (km/h)
